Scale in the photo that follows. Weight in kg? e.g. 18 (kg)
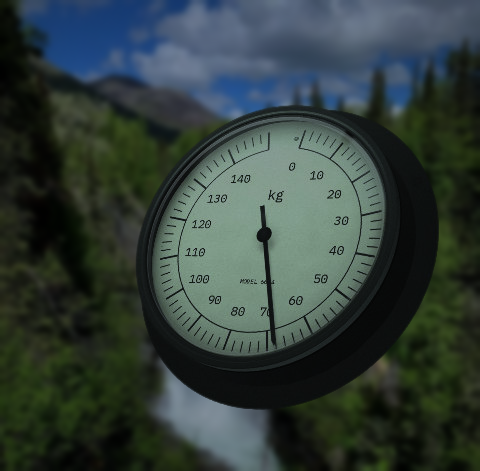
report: 68 (kg)
